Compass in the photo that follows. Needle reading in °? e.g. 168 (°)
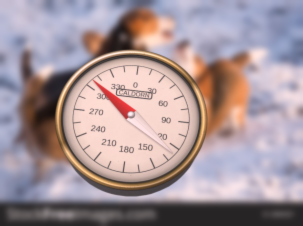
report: 307.5 (°)
